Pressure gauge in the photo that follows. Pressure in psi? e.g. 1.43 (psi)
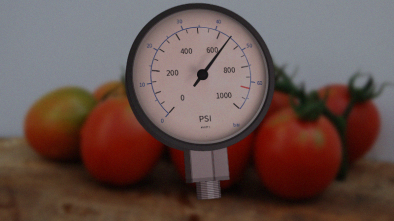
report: 650 (psi)
